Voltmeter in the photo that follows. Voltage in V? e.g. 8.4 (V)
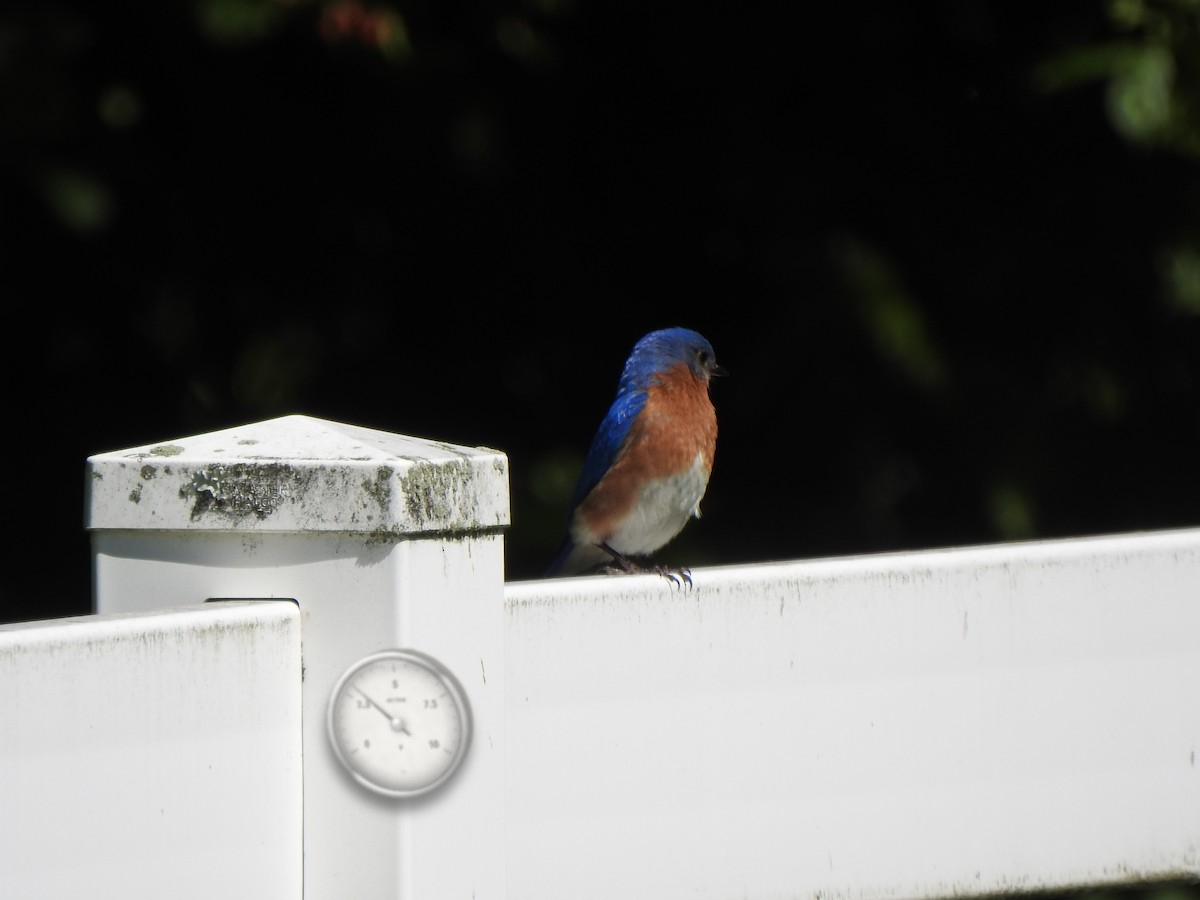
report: 3 (V)
